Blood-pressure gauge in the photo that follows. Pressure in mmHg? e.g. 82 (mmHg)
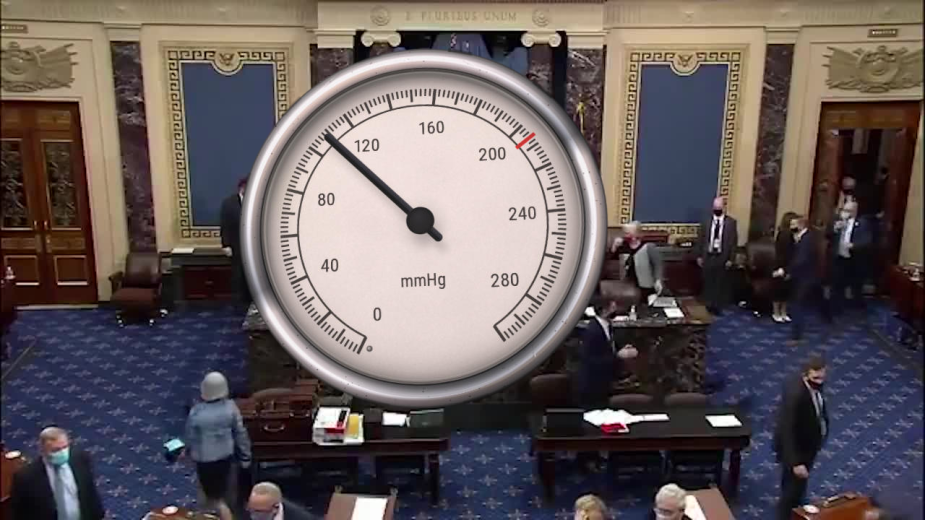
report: 108 (mmHg)
